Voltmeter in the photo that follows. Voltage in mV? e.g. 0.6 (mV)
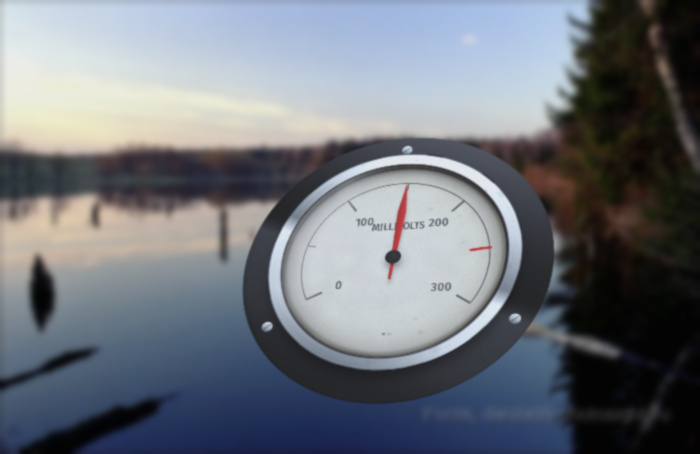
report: 150 (mV)
